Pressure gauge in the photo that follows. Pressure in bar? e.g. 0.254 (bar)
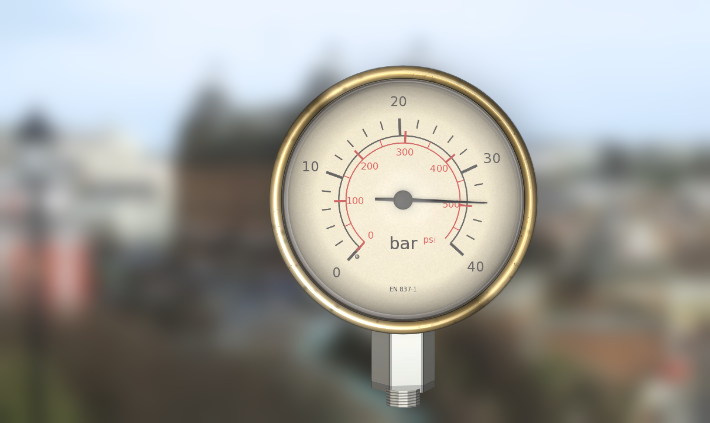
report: 34 (bar)
